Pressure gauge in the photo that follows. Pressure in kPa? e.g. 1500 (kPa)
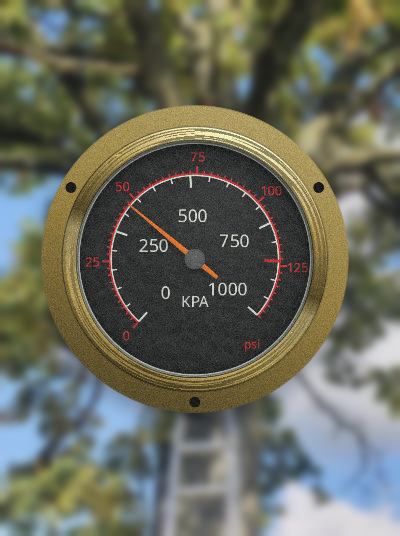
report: 325 (kPa)
